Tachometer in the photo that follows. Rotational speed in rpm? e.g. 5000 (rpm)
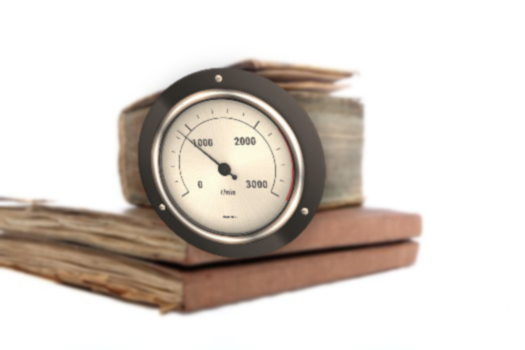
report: 900 (rpm)
